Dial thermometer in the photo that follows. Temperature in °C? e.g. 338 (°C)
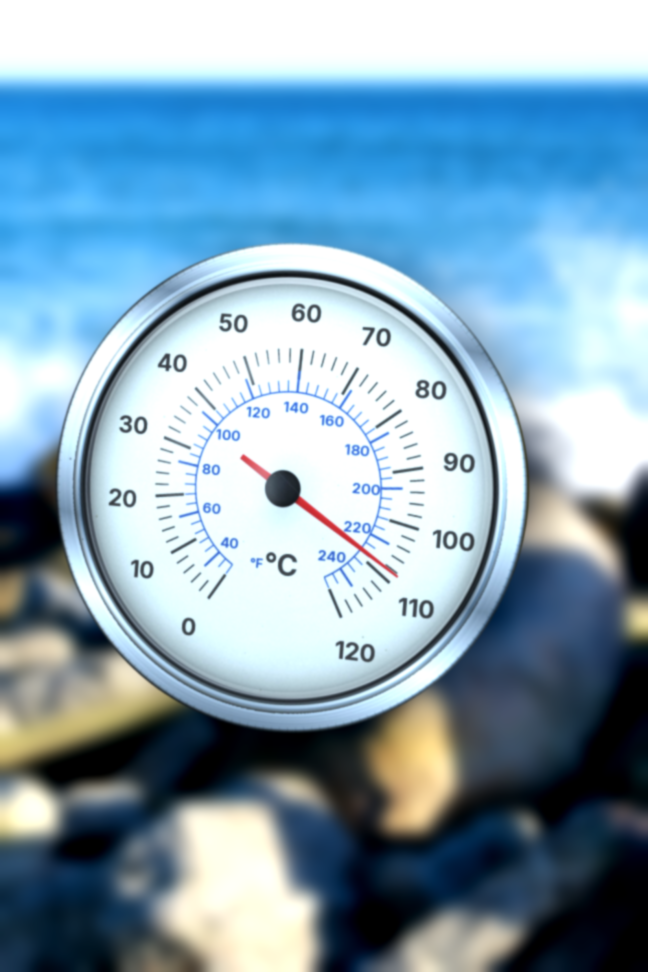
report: 108 (°C)
